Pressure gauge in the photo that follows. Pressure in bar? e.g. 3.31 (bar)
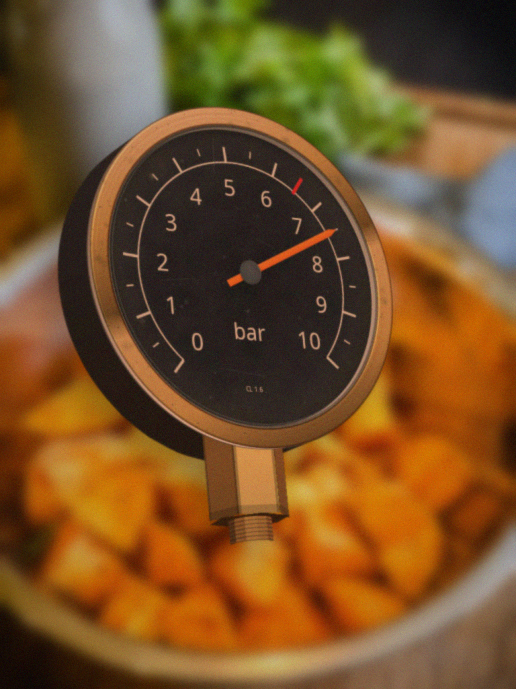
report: 7.5 (bar)
